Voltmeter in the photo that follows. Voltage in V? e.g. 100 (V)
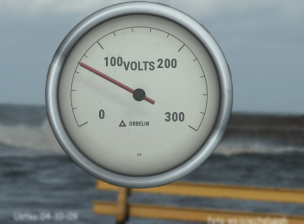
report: 70 (V)
